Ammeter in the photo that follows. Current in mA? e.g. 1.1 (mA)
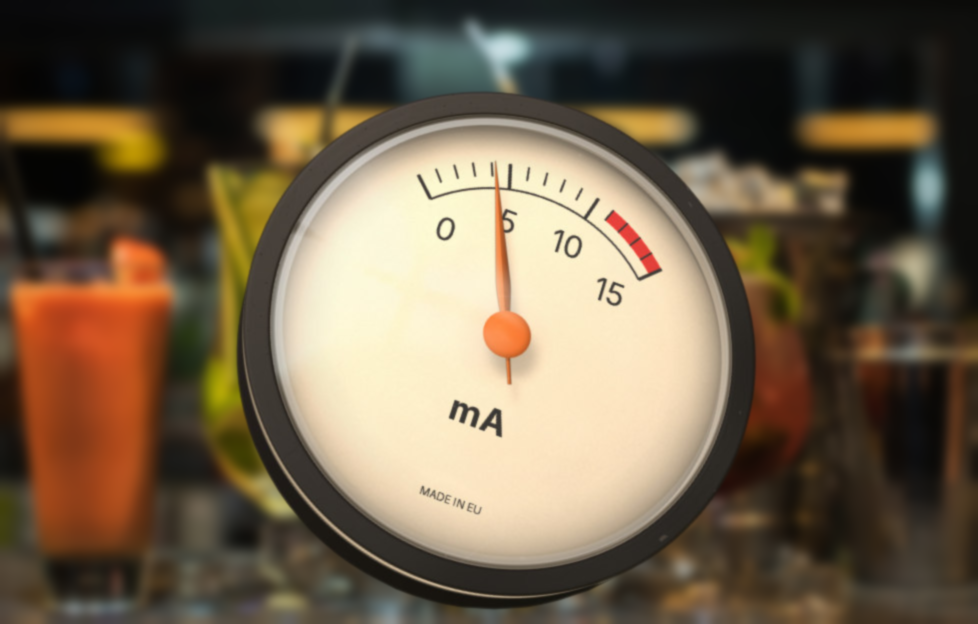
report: 4 (mA)
